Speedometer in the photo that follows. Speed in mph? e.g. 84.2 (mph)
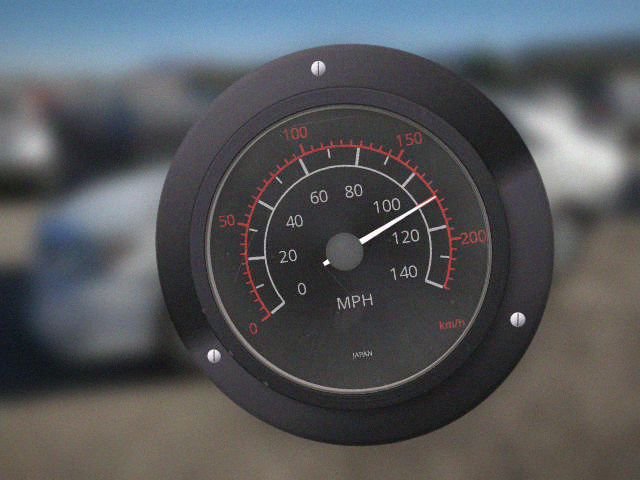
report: 110 (mph)
